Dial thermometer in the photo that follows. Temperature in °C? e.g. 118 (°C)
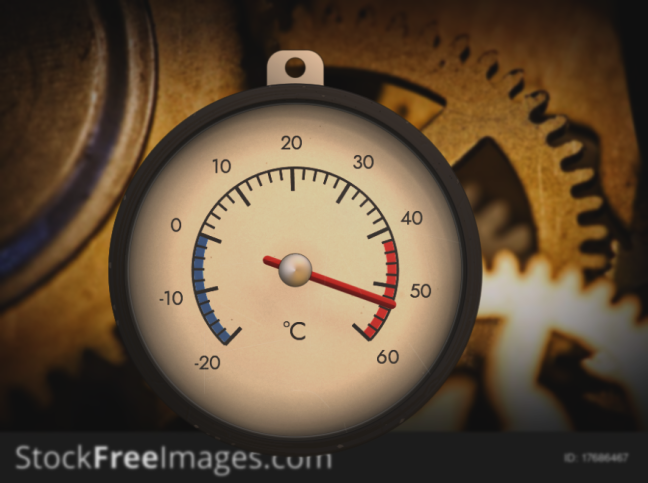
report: 53 (°C)
